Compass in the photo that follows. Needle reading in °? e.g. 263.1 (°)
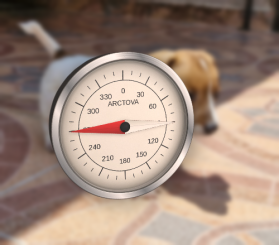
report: 270 (°)
